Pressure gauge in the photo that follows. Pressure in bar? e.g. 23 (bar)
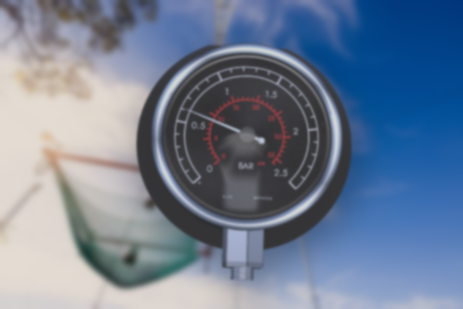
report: 0.6 (bar)
